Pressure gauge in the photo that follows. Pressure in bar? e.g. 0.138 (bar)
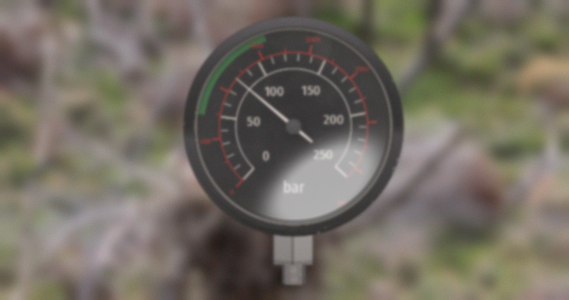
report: 80 (bar)
